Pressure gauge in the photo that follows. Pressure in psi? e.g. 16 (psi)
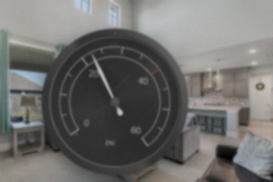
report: 22.5 (psi)
